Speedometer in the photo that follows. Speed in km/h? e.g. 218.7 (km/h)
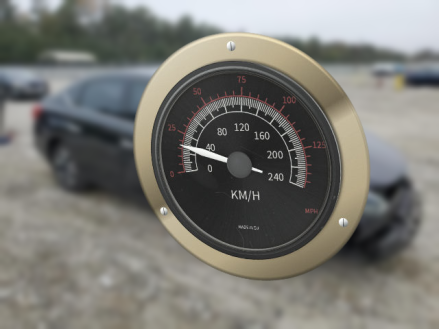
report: 30 (km/h)
